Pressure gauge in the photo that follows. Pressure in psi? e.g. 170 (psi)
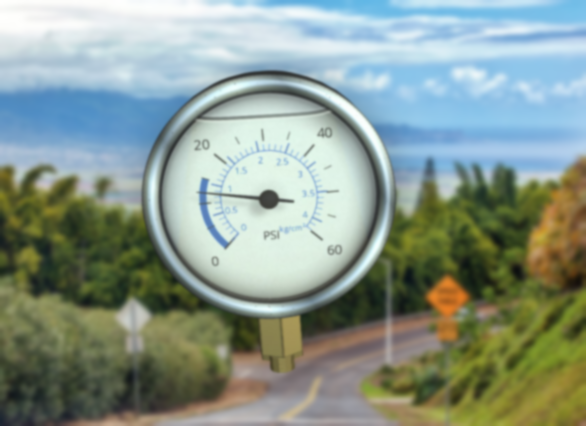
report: 12.5 (psi)
